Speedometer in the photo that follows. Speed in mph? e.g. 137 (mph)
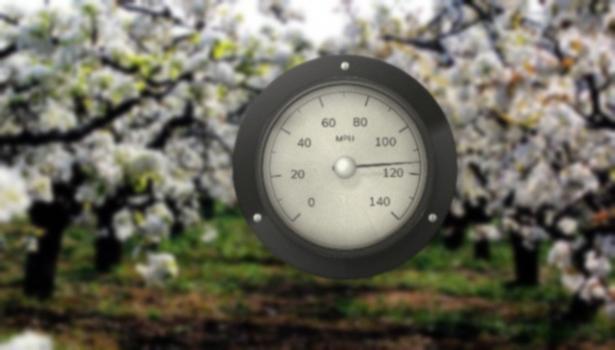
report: 115 (mph)
